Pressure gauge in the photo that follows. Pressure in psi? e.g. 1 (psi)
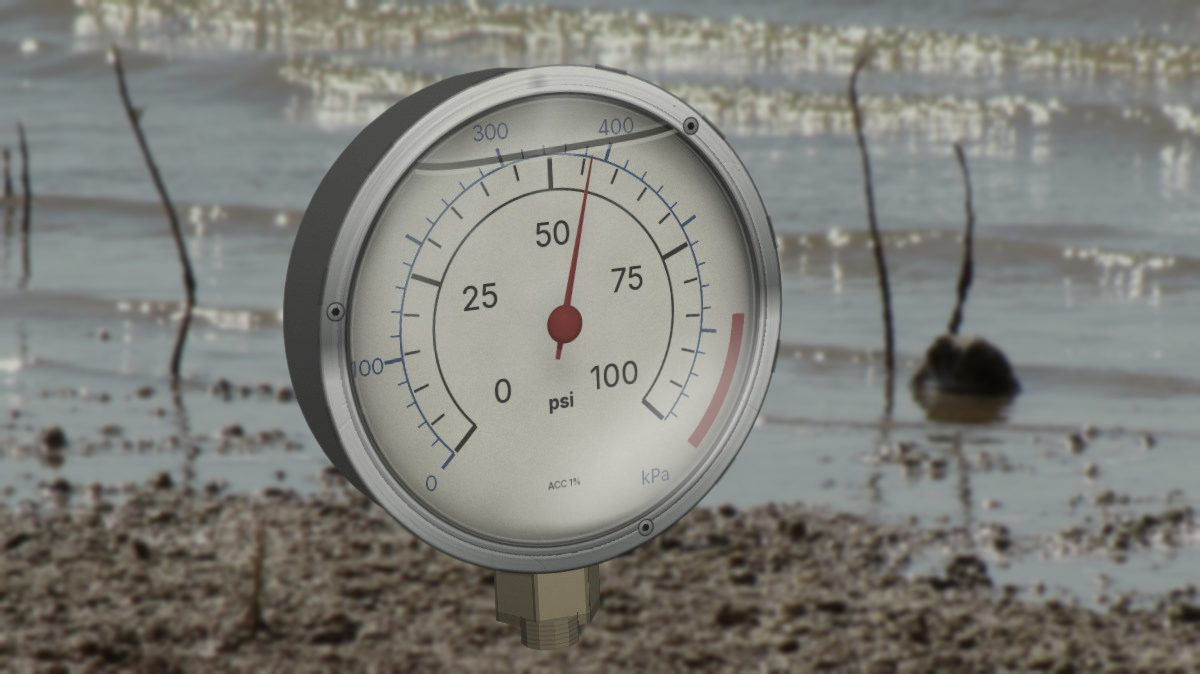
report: 55 (psi)
